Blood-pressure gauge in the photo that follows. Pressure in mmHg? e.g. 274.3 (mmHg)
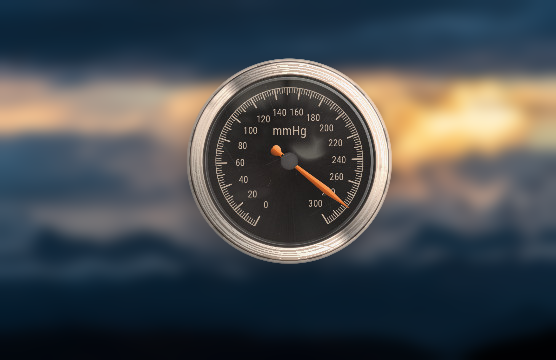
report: 280 (mmHg)
